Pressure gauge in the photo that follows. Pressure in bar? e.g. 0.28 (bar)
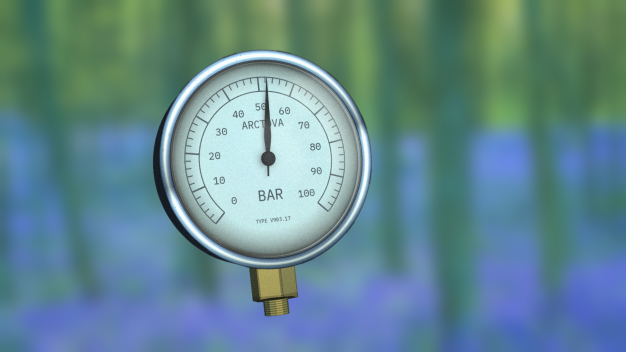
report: 52 (bar)
